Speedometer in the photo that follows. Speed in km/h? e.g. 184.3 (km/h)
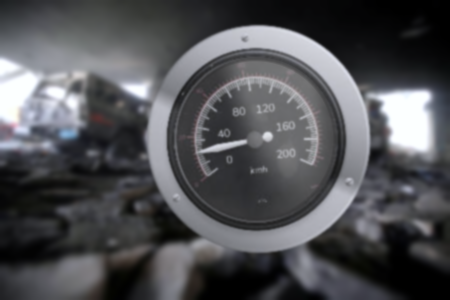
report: 20 (km/h)
